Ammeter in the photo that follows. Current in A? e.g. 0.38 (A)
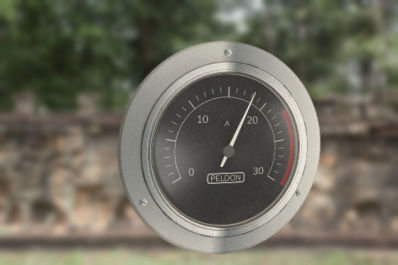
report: 18 (A)
